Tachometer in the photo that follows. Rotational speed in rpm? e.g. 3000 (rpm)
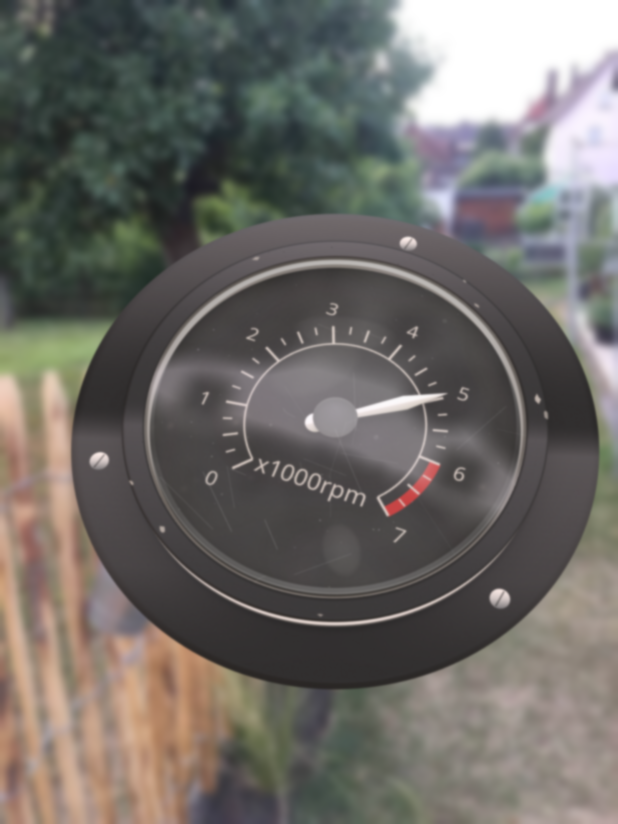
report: 5000 (rpm)
